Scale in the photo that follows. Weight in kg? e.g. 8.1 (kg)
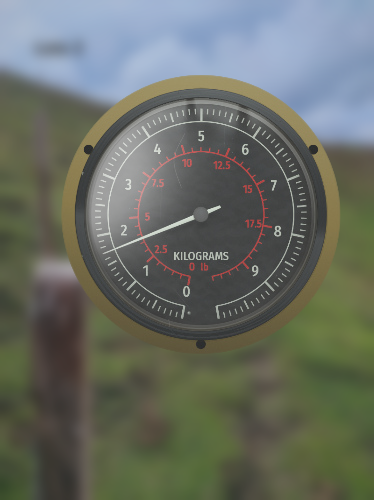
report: 1.7 (kg)
